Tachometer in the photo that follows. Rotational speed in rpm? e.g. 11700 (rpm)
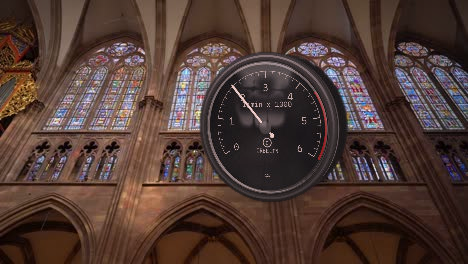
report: 2000 (rpm)
